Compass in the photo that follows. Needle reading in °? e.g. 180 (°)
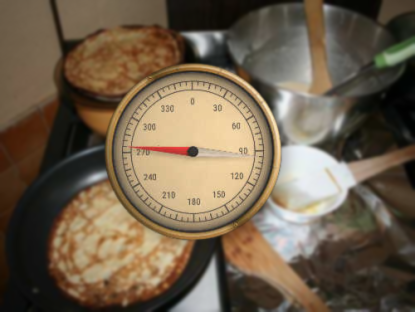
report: 275 (°)
